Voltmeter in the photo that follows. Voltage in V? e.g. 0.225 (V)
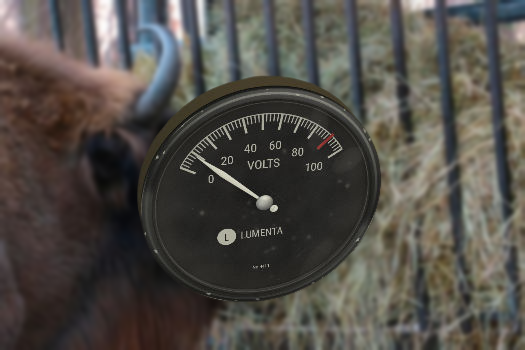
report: 10 (V)
